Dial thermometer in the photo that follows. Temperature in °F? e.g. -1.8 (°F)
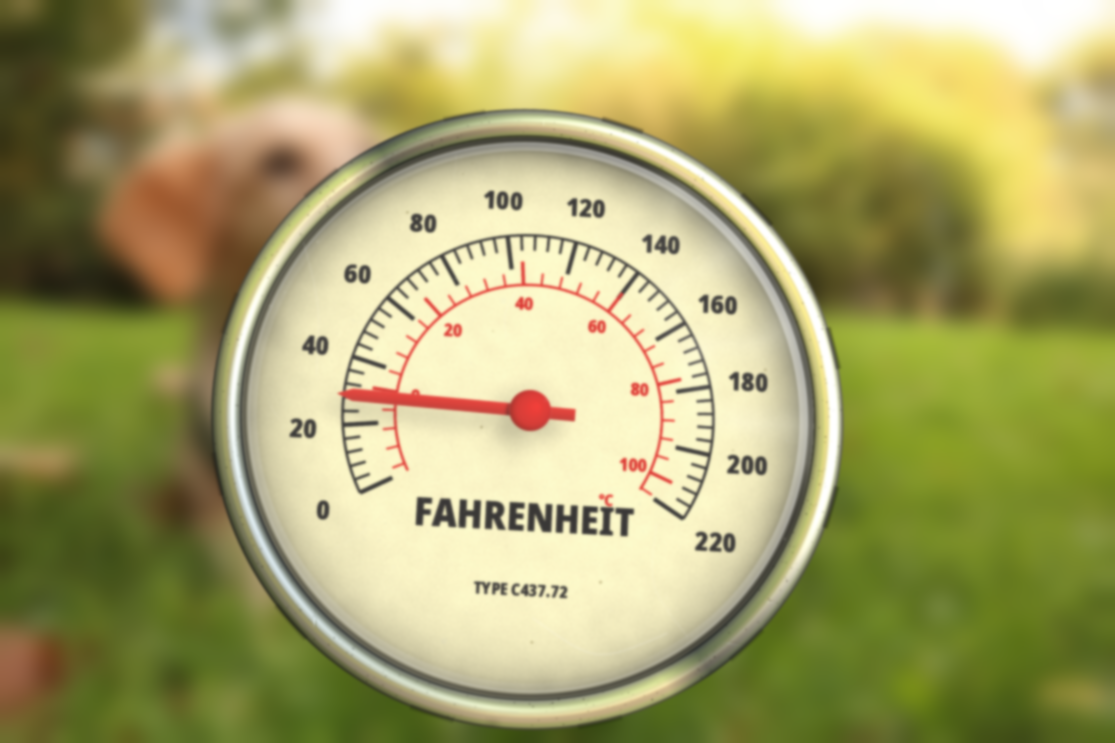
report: 28 (°F)
